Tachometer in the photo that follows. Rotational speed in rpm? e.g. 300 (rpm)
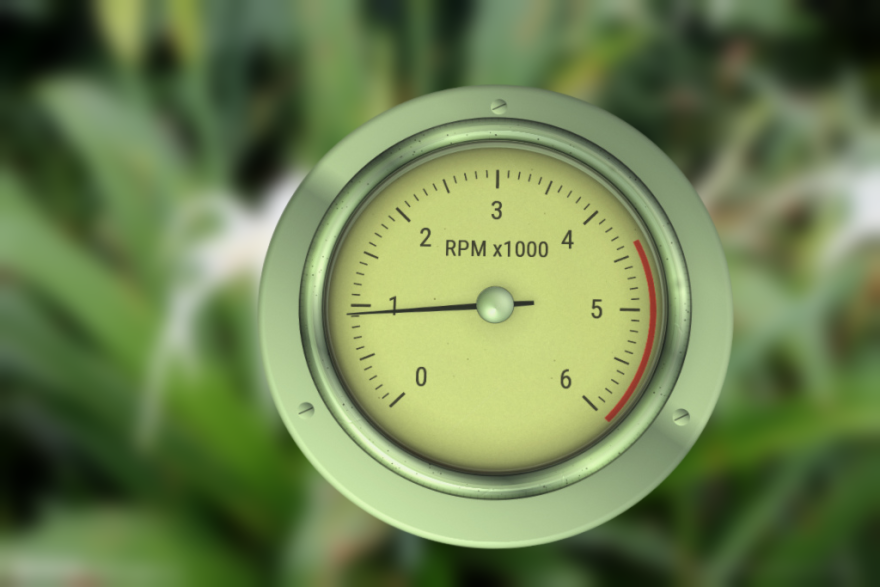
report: 900 (rpm)
